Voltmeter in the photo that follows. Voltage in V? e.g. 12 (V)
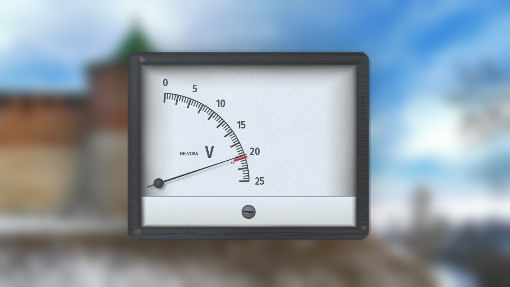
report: 20 (V)
